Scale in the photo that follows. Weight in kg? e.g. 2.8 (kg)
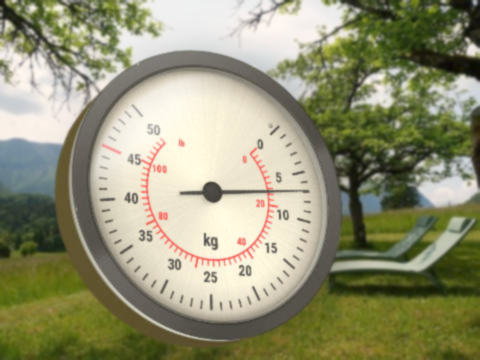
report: 7 (kg)
